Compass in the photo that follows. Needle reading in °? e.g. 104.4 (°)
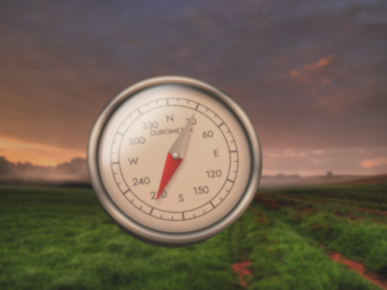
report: 210 (°)
